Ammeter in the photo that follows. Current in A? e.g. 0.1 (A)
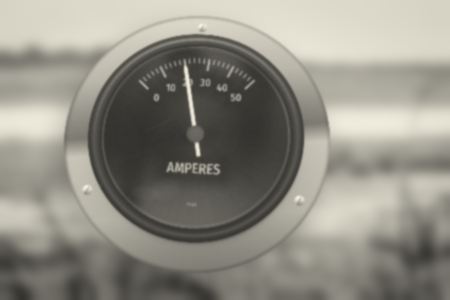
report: 20 (A)
